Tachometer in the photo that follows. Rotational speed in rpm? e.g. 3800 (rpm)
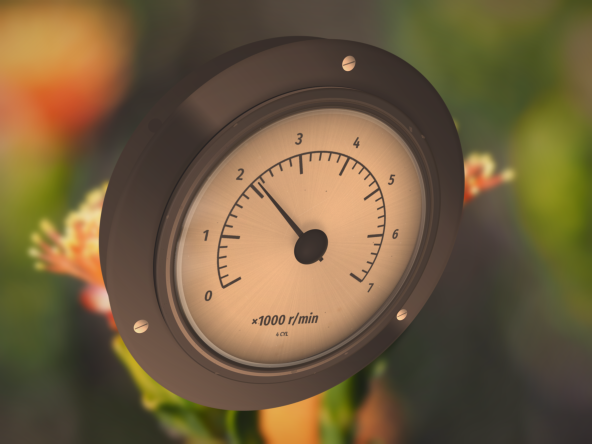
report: 2100 (rpm)
